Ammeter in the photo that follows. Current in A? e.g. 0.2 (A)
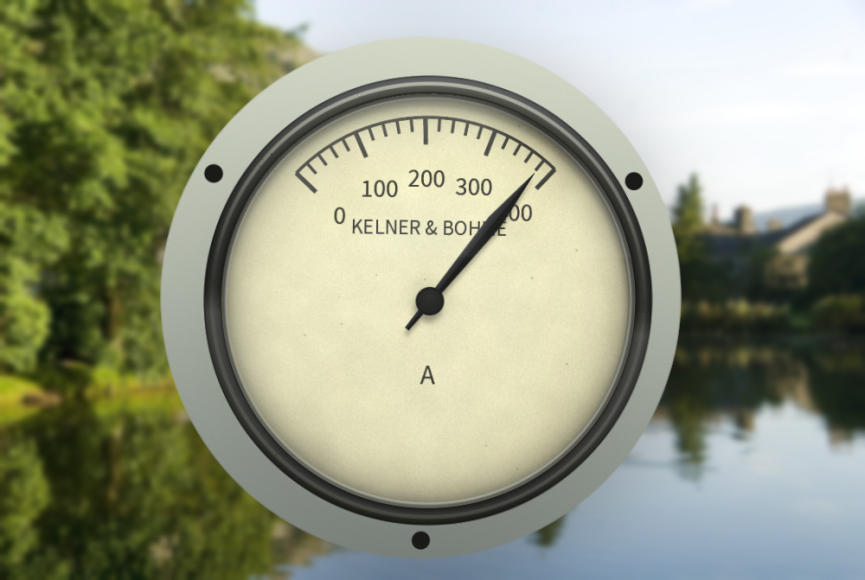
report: 380 (A)
